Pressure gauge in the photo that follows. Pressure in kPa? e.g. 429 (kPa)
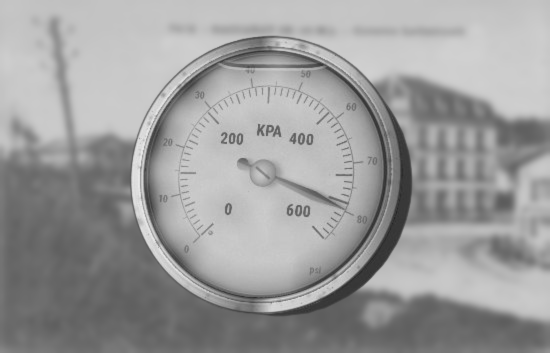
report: 550 (kPa)
